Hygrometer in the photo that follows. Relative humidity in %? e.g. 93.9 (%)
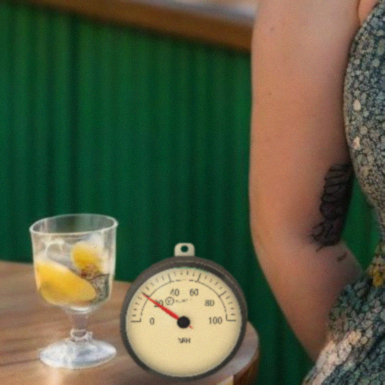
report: 20 (%)
